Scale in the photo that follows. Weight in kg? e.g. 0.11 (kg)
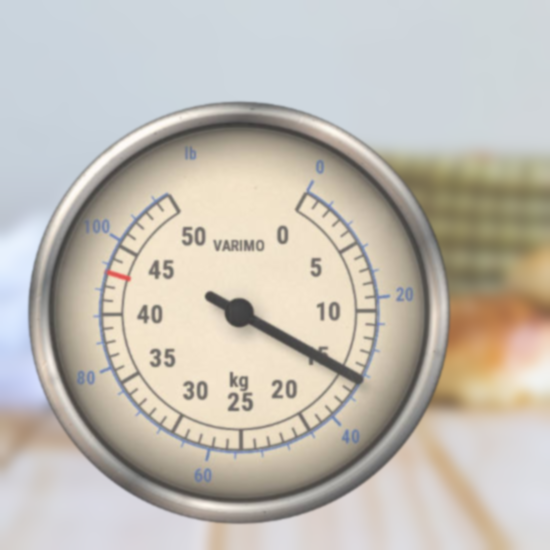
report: 15 (kg)
